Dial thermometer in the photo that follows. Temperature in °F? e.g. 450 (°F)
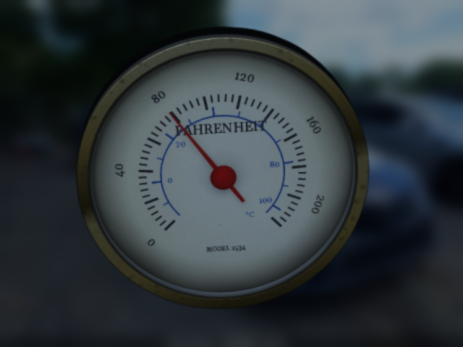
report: 80 (°F)
